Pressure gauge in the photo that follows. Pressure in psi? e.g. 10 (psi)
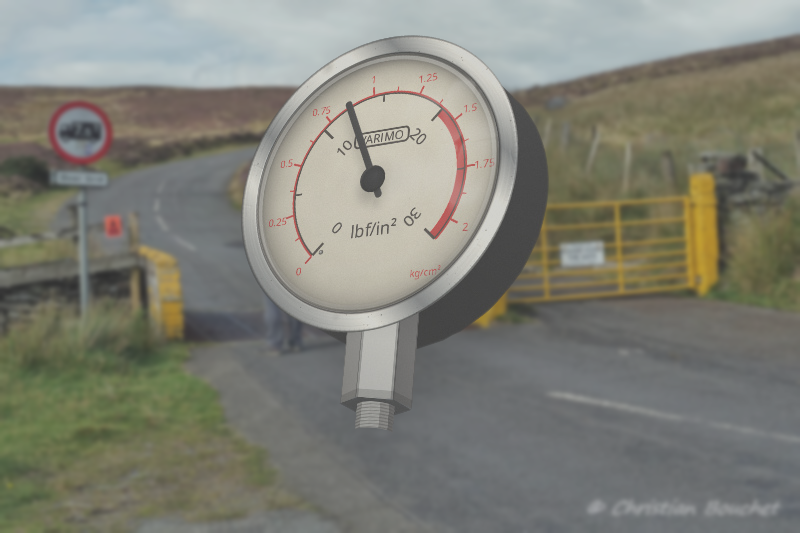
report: 12.5 (psi)
